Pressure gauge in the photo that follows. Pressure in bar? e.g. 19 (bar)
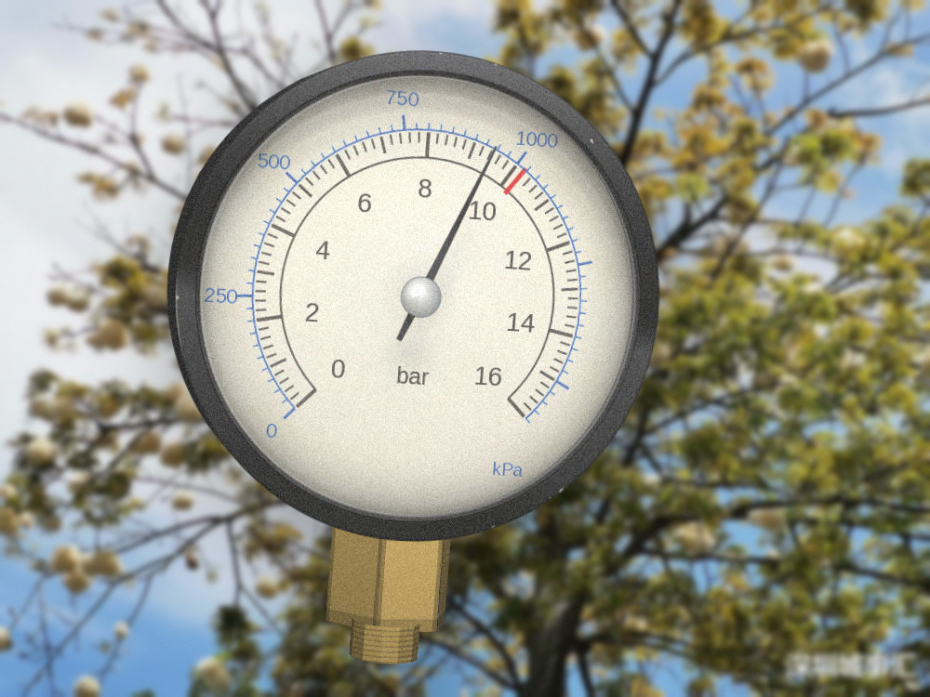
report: 9.4 (bar)
